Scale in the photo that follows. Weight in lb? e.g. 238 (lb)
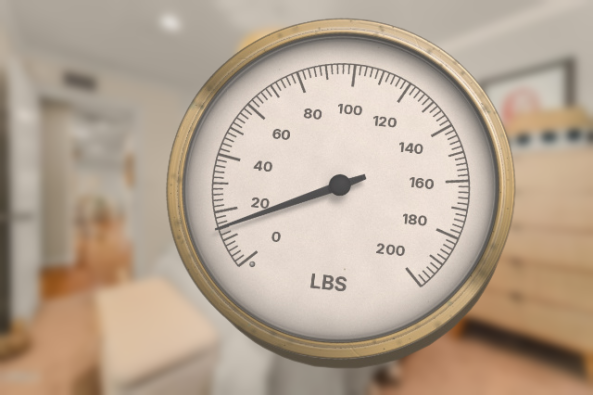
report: 14 (lb)
